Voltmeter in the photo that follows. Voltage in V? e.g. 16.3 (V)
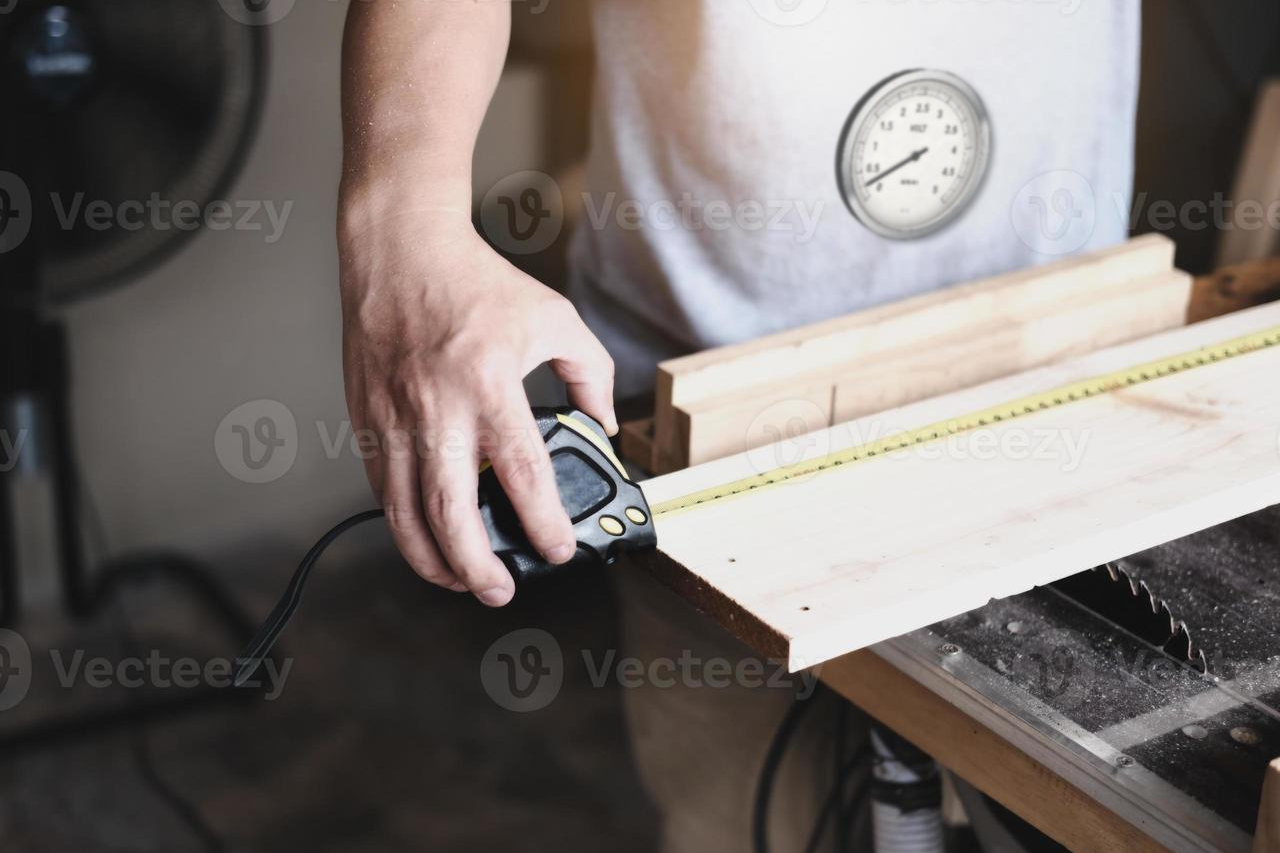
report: 0.25 (V)
